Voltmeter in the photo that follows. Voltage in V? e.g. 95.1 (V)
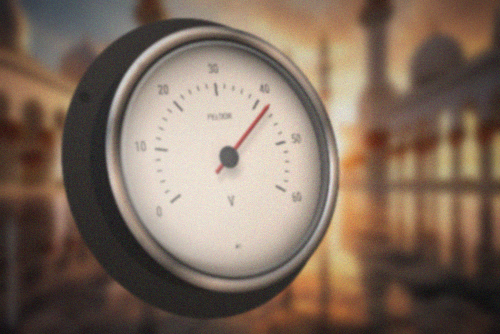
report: 42 (V)
